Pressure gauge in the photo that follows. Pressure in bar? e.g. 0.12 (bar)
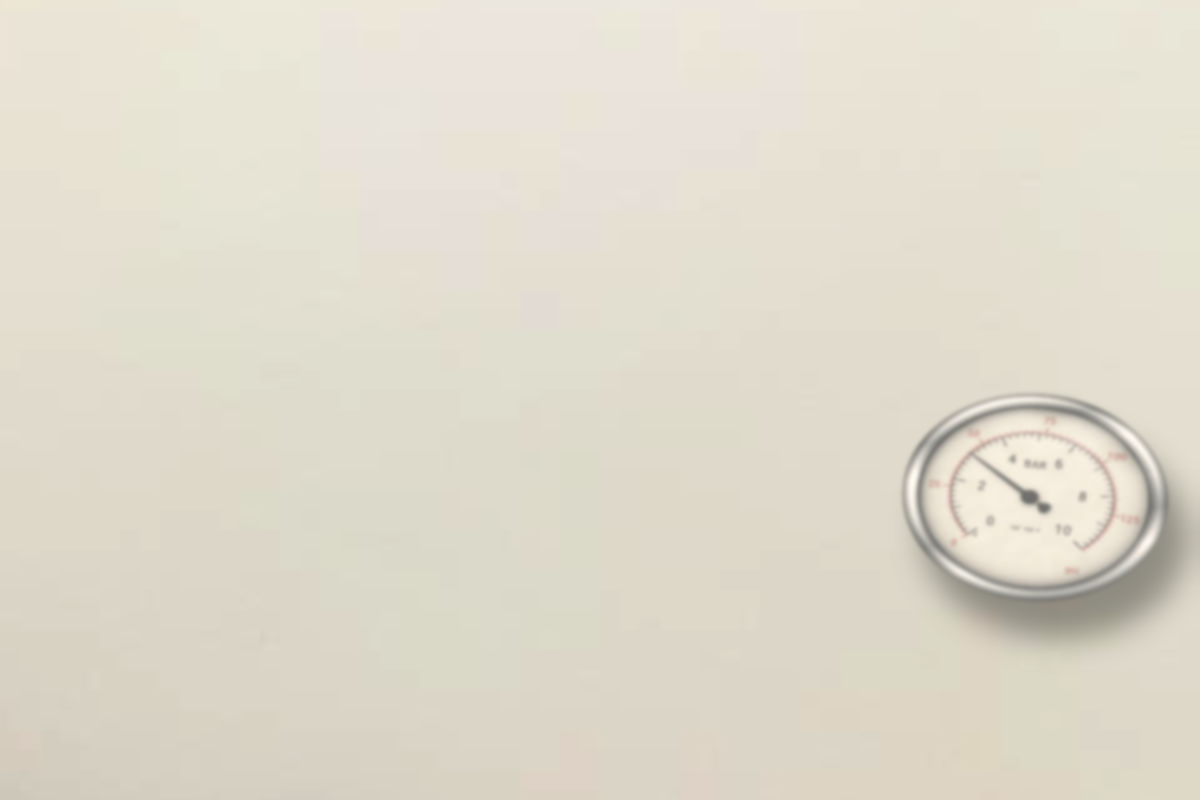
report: 3 (bar)
